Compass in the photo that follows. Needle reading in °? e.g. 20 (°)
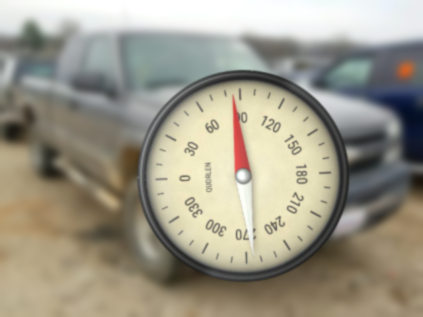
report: 85 (°)
